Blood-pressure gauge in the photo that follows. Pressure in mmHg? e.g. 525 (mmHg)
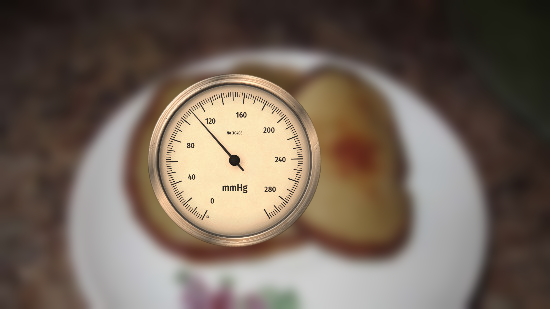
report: 110 (mmHg)
